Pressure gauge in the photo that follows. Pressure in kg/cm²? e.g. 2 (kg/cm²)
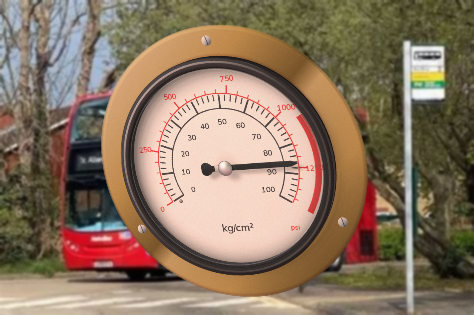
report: 86 (kg/cm²)
